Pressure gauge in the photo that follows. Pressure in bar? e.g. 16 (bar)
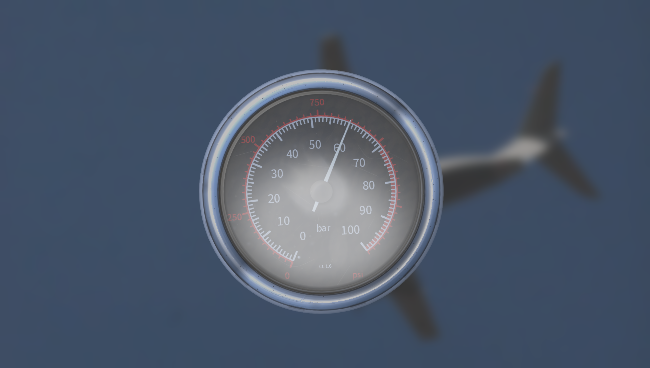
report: 60 (bar)
